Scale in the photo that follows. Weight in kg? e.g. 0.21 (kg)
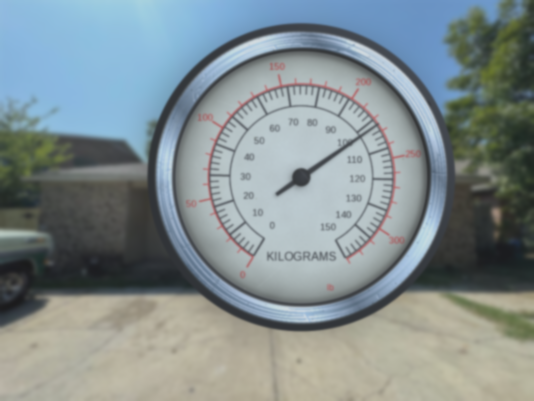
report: 102 (kg)
